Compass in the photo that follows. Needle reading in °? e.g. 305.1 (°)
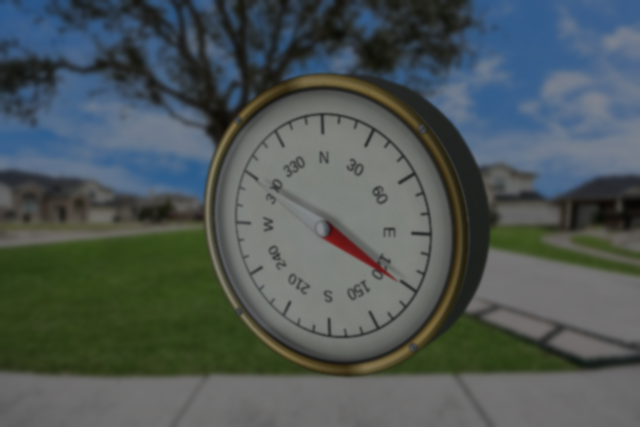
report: 120 (°)
